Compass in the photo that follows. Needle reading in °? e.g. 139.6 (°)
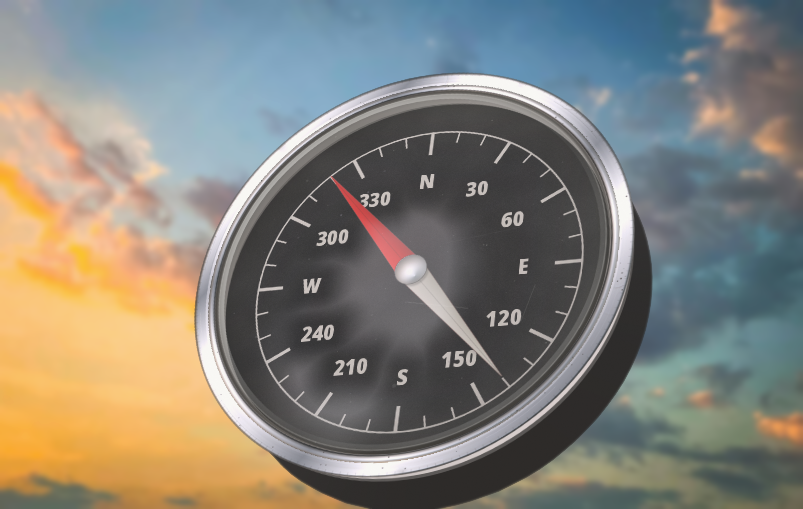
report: 320 (°)
